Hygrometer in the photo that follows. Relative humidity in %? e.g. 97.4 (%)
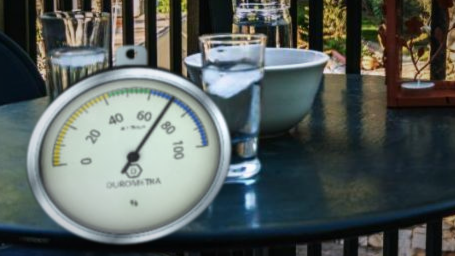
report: 70 (%)
